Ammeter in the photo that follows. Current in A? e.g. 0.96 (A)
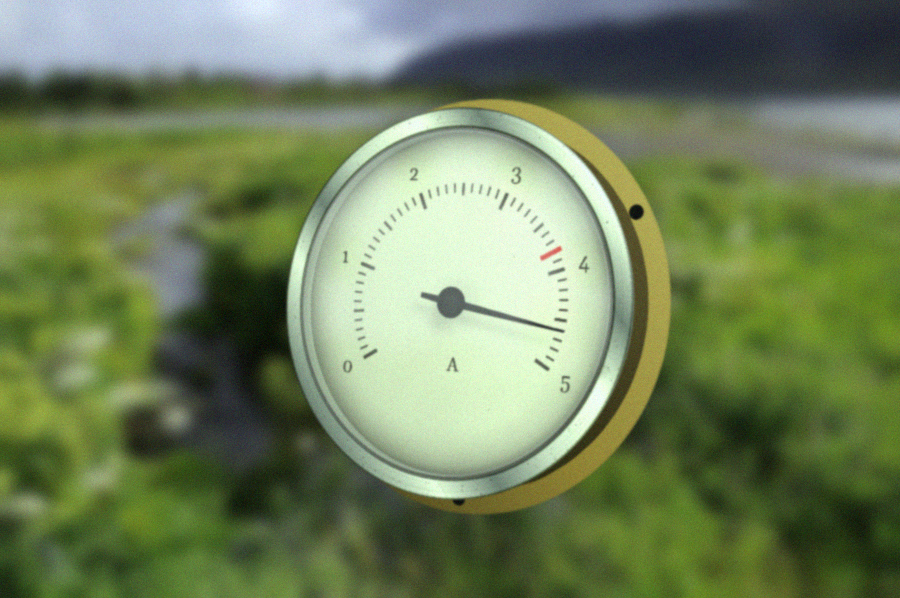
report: 4.6 (A)
